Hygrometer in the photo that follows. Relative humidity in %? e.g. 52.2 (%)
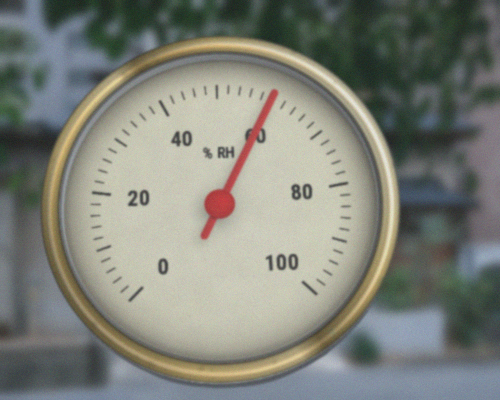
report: 60 (%)
